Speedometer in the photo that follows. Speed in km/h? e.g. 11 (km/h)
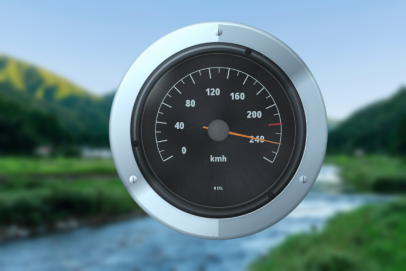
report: 240 (km/h)
